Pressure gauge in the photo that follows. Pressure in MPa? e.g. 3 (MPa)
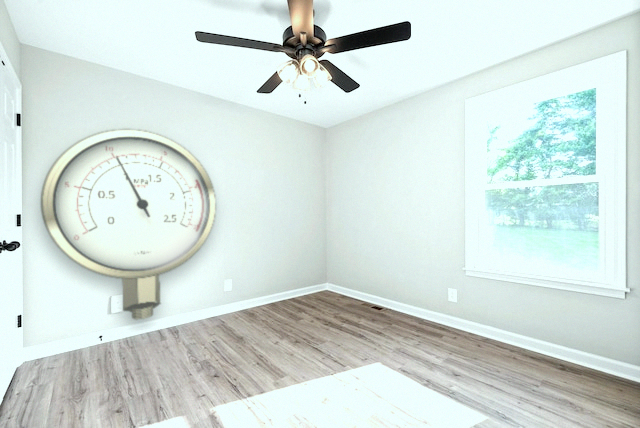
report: 1 (MPa)
